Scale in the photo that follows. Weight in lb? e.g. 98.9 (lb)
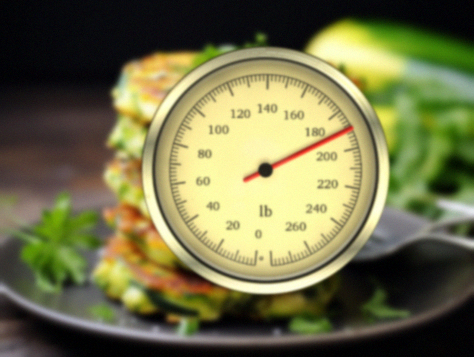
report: 190 (lb)
